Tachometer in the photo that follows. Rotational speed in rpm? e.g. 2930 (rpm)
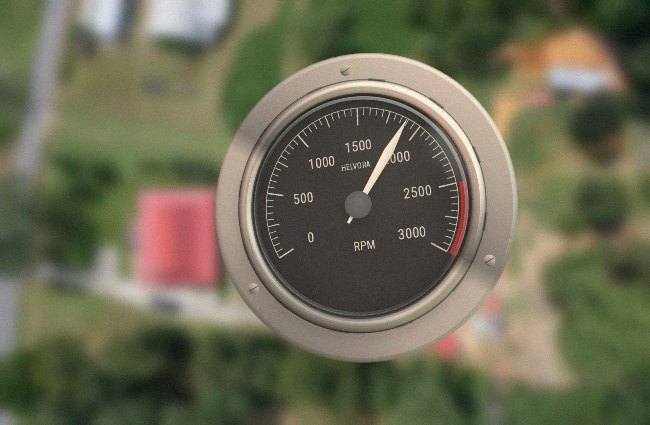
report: 1900 (rpm)
